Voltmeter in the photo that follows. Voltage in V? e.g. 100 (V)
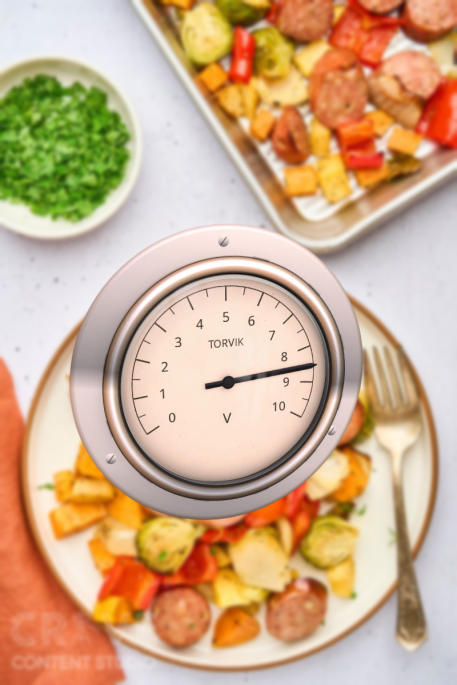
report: 8.5 (V)
